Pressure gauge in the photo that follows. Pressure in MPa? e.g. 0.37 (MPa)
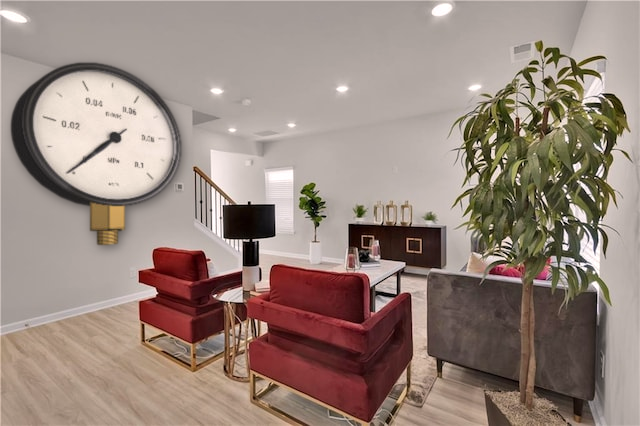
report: 0 (MPa)
